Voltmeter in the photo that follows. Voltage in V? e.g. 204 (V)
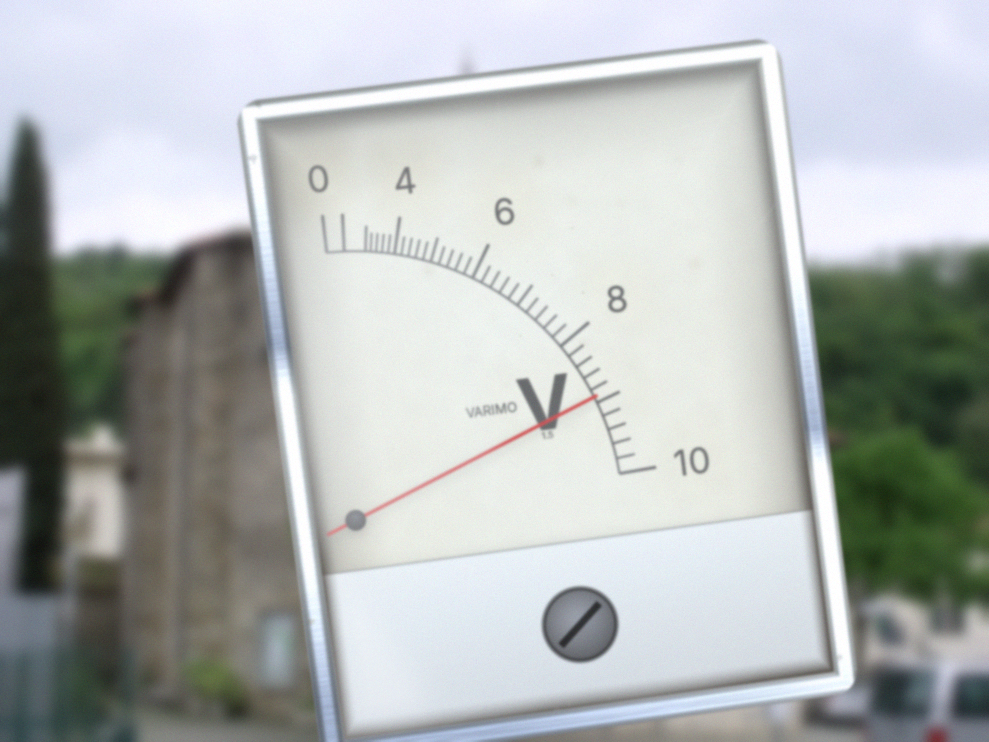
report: 8.9 (V)
